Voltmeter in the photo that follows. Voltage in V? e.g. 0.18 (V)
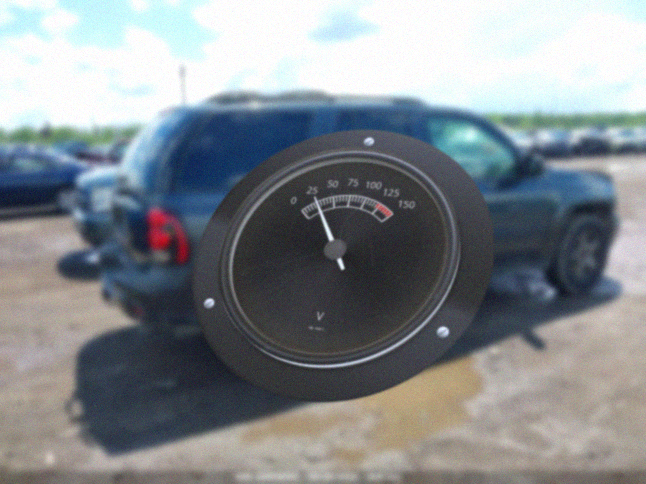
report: 25 (V)
